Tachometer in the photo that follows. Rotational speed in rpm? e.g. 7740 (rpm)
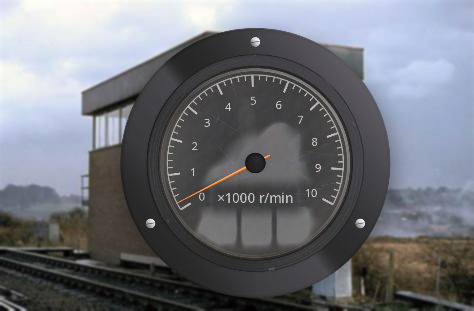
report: 200 (rpm)
